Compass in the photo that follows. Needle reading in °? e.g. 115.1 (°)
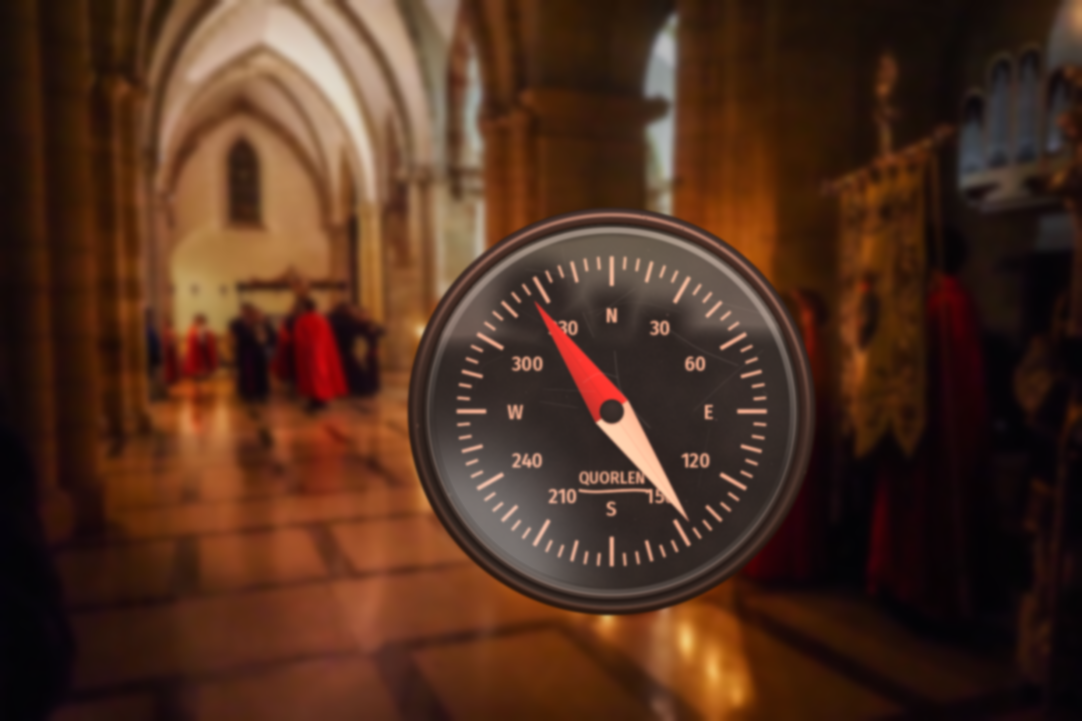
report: 325 (°)
